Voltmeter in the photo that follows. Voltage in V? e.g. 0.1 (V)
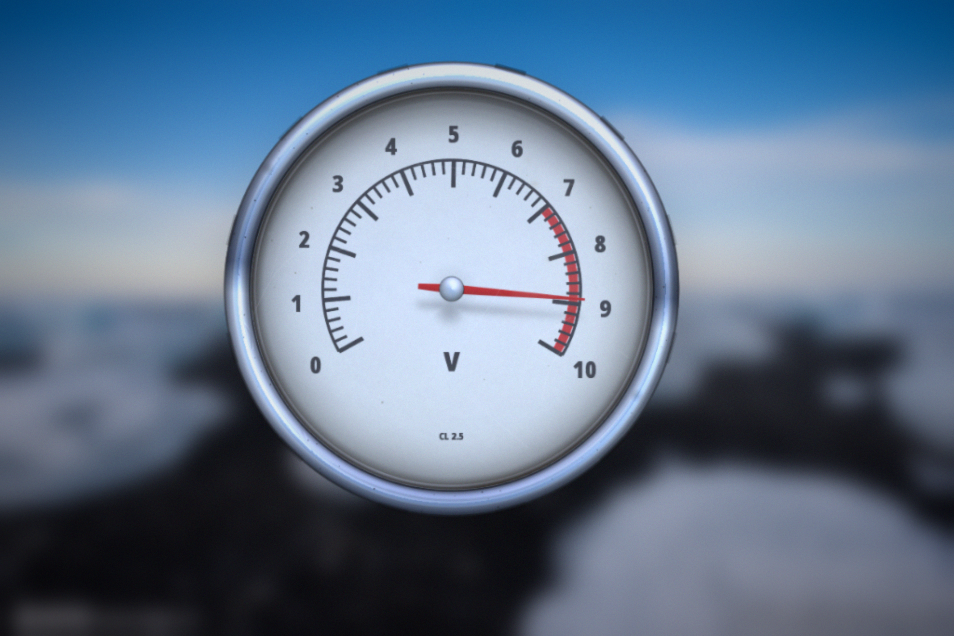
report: 8.9 (V)
